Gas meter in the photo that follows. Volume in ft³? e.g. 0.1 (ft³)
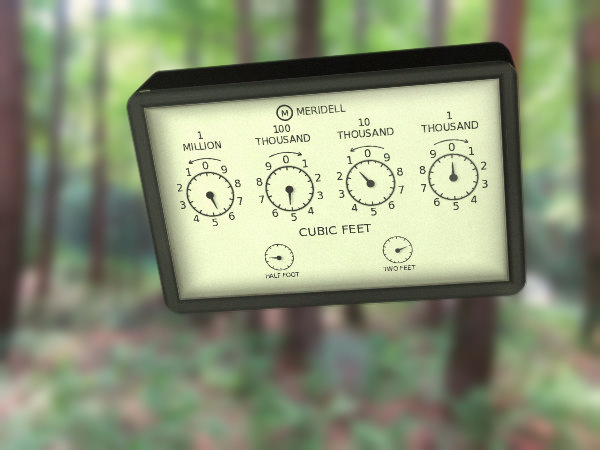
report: 551000 (ft³)
